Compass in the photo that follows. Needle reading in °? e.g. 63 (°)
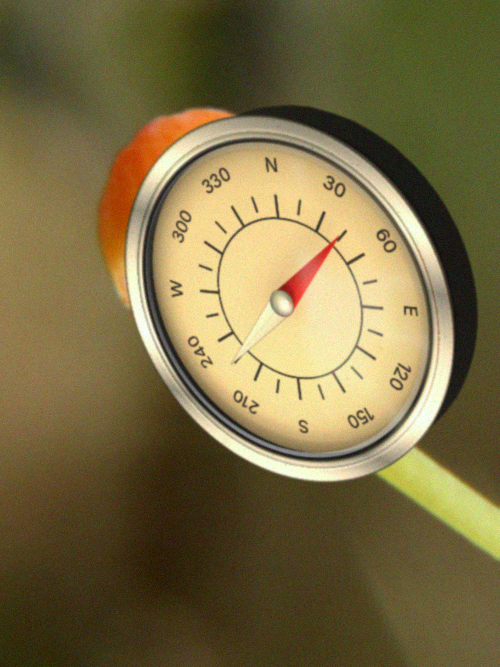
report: 45 (°)
